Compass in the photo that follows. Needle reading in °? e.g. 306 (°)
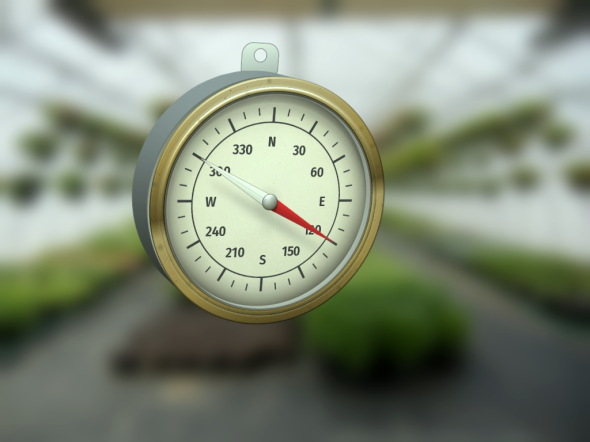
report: 120 (°)
